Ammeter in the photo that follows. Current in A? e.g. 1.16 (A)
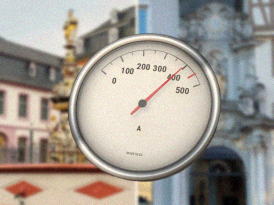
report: 400 (A)
